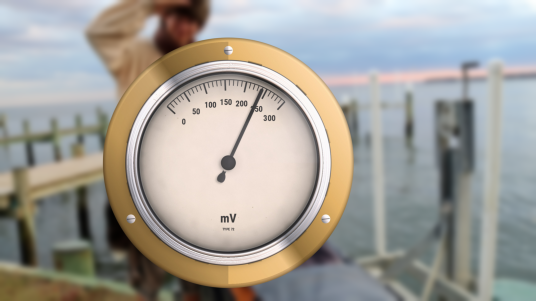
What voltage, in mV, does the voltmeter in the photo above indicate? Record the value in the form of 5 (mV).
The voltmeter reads 240 (mV)
